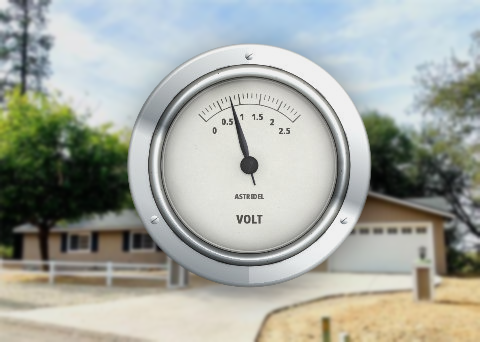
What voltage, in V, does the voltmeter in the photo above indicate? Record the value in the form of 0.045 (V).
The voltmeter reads 0.8 (V)
